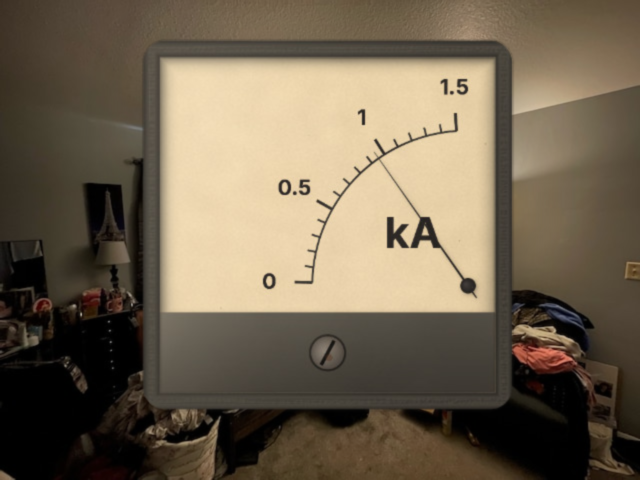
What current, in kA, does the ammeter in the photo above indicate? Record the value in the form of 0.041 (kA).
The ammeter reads 0.95 (kA)
